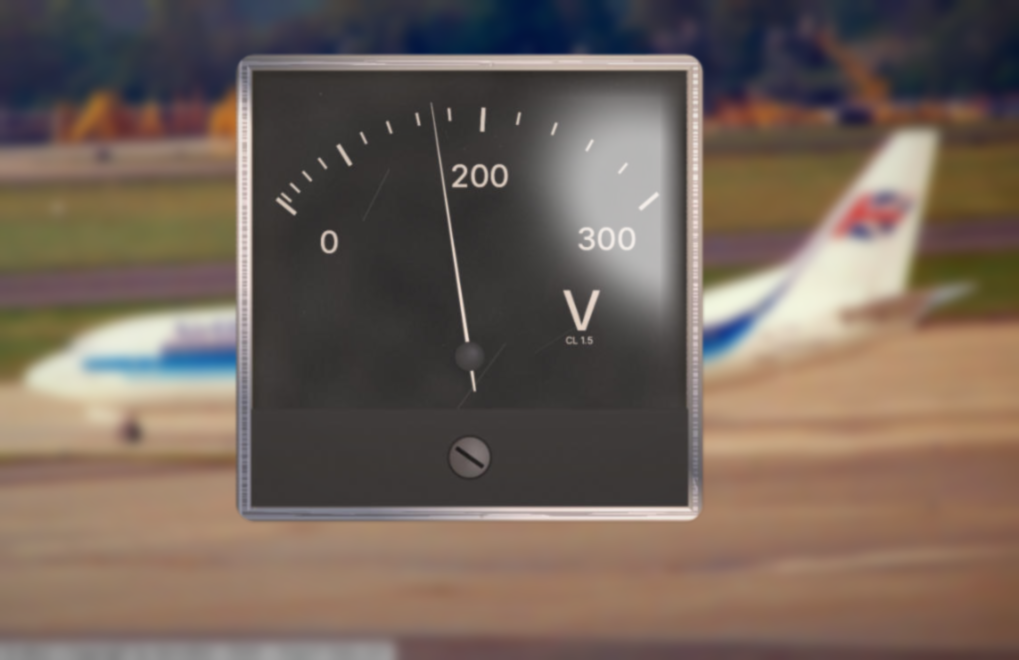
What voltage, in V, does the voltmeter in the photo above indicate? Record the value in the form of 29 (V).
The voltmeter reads 170 (V)
